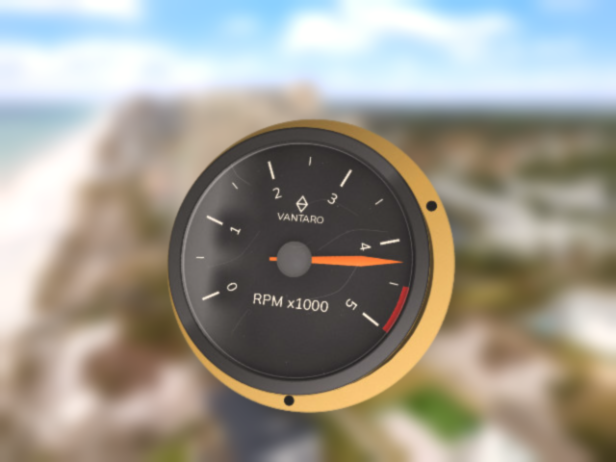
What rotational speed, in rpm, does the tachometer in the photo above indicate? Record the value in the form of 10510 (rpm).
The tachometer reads 4250 (rpm)
